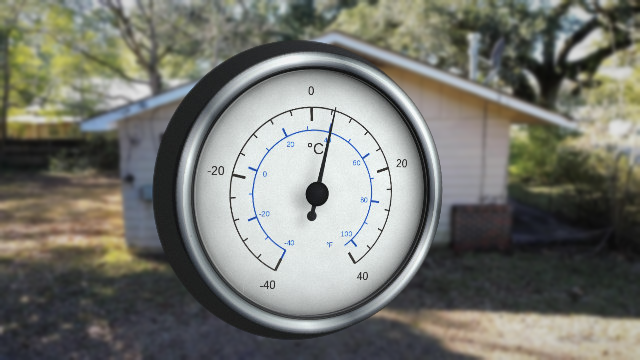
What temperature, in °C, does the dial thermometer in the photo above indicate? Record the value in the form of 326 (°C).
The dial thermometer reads 4 (°C)
